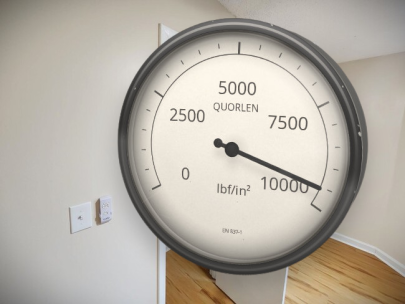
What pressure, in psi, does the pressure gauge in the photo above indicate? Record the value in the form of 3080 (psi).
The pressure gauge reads 9500 (psi)
